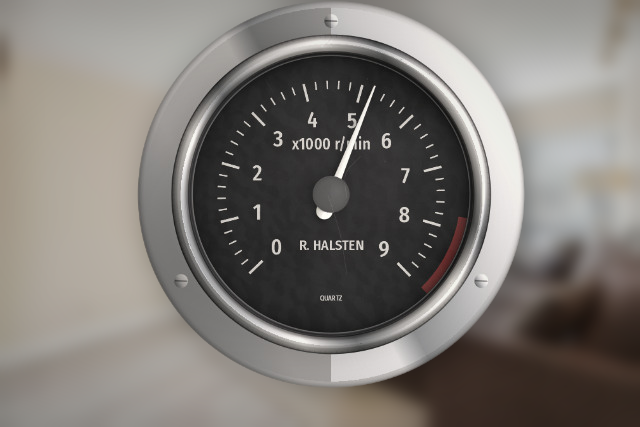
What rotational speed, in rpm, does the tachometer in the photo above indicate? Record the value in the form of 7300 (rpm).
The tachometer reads 5200 (rpm)
